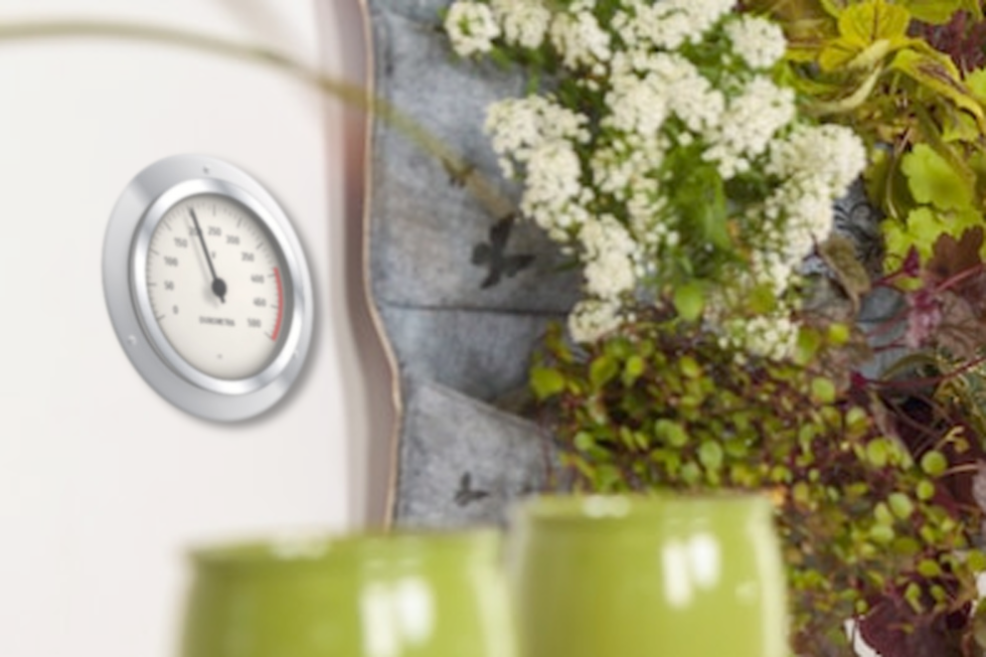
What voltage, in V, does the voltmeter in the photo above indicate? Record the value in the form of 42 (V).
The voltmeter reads 200 (V)
